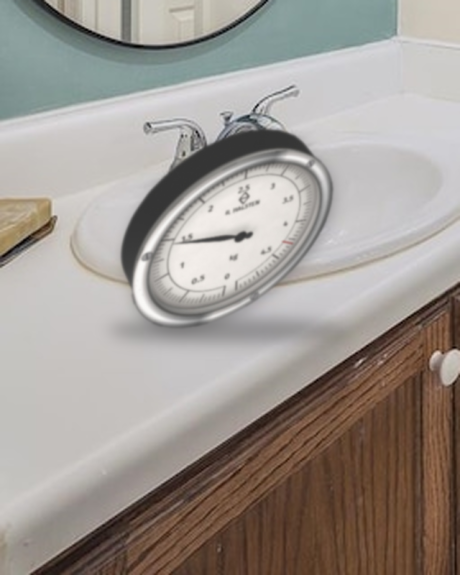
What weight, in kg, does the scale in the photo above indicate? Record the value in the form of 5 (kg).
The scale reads 1.5 (kg)
